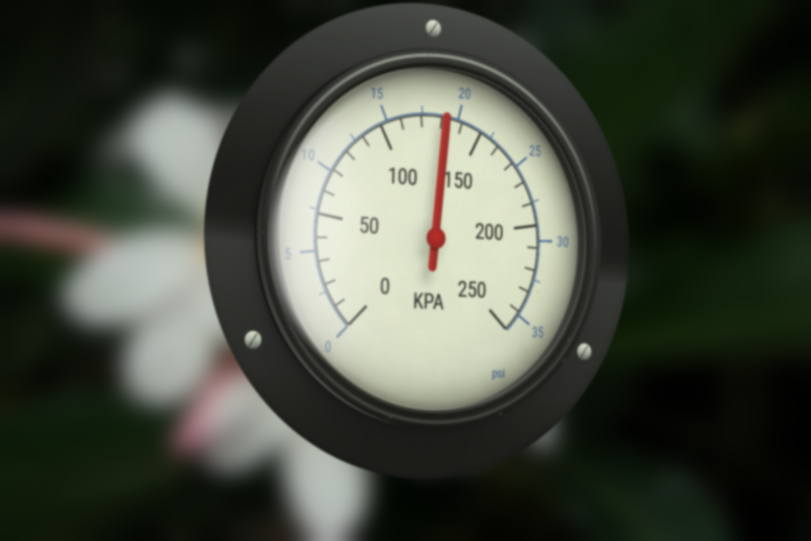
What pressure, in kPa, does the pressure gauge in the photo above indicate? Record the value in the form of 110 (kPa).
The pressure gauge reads 130 (kPa)
